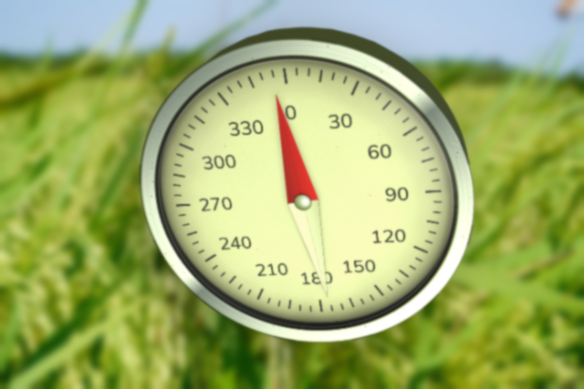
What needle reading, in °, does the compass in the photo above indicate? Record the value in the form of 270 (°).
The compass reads 355 (°)
